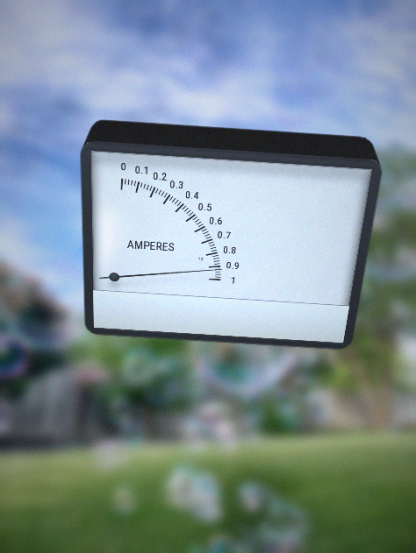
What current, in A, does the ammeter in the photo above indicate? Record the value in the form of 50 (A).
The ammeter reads 0.9 (A)
